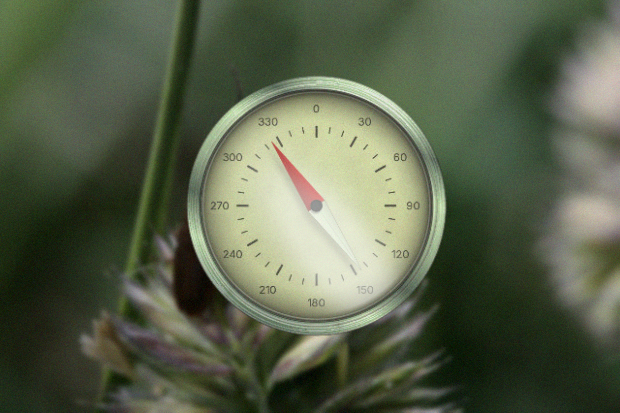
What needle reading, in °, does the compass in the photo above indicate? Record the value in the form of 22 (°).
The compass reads 325 (°)
